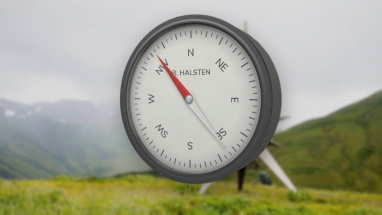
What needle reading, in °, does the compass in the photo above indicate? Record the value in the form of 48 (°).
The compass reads 320 (°)
